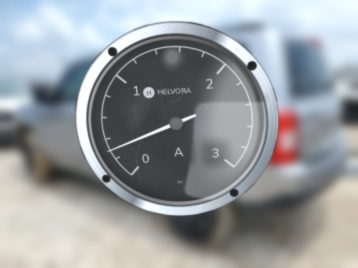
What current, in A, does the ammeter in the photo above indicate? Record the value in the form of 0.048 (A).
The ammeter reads 0.3 (A)
